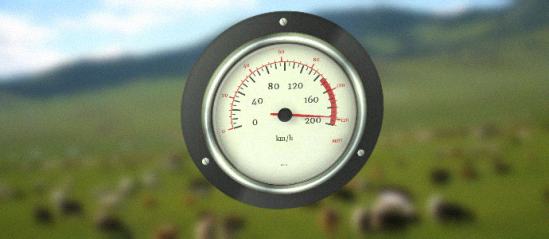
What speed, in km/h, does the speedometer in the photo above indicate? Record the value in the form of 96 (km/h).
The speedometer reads 190 (km/h)
